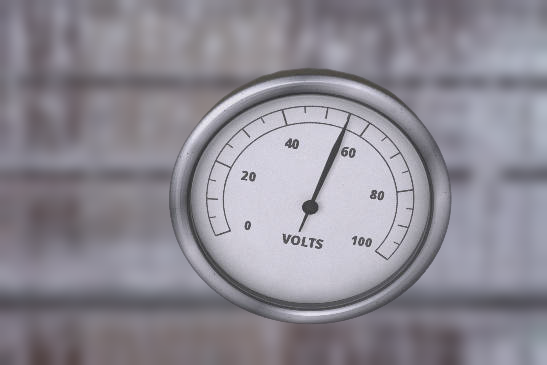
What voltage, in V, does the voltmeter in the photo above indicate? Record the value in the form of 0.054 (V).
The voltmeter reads 55 (V)
